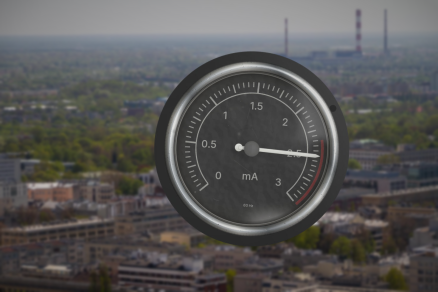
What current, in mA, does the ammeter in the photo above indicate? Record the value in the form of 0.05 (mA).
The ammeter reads 2.5 (mA)
